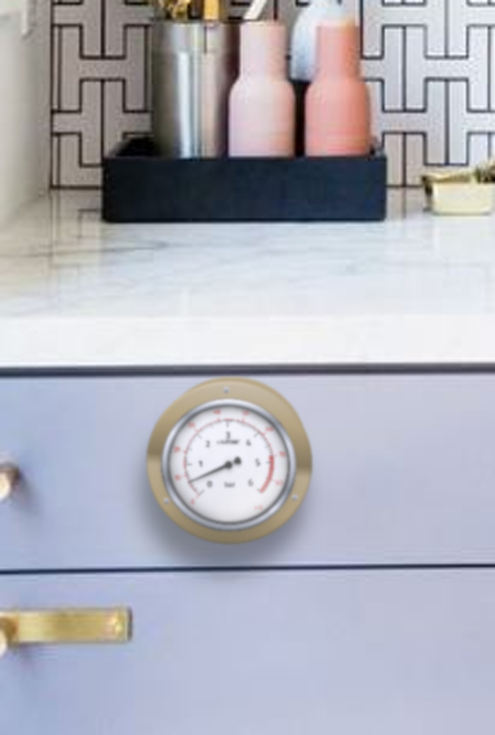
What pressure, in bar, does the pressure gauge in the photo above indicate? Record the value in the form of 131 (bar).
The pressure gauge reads 0.5 (bar)
